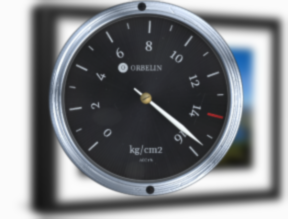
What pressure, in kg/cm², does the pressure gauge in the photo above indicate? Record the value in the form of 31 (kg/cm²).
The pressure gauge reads 15.5 (kg/cm²)
